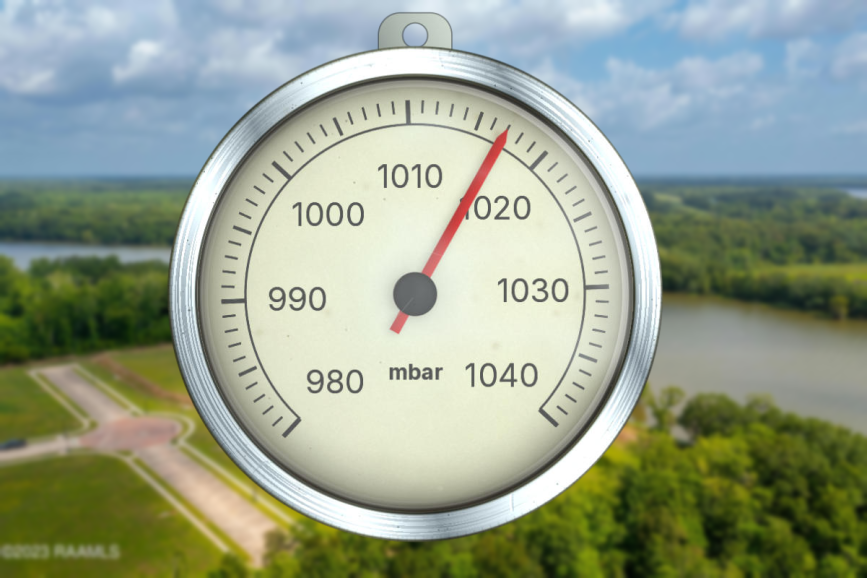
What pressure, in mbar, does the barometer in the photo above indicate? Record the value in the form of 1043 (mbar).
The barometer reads 1017 (mbar)
